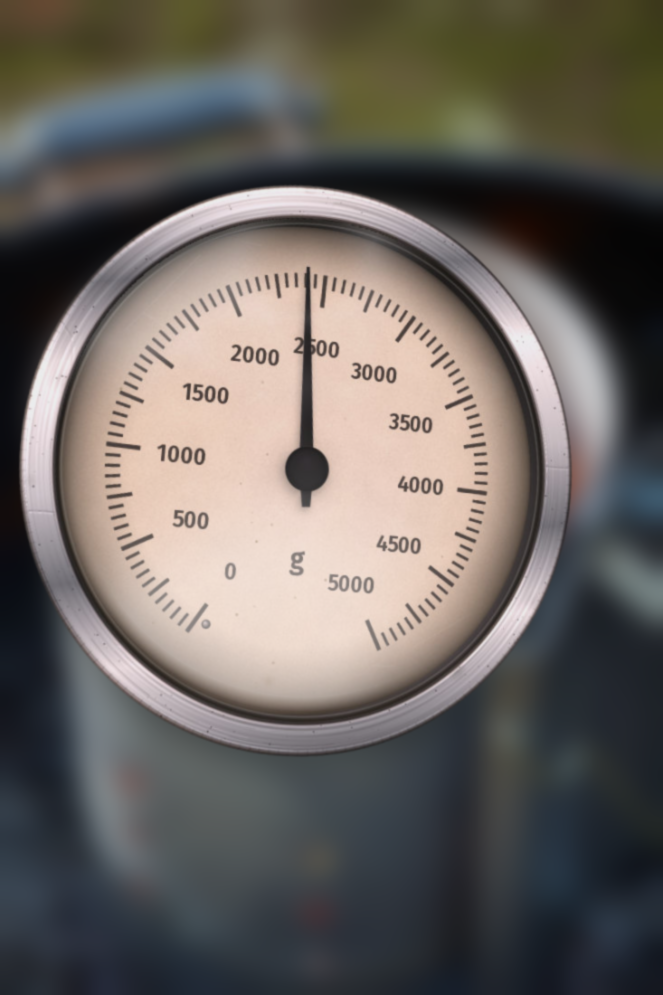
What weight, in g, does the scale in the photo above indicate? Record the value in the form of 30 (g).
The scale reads 2400 (g)
